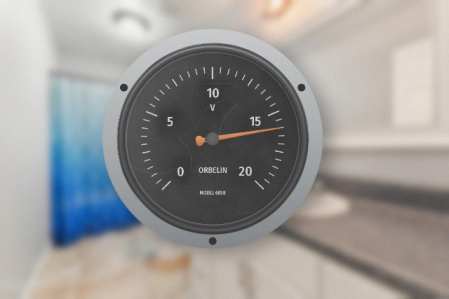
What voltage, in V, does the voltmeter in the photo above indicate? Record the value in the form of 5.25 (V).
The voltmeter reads 16 (V)
